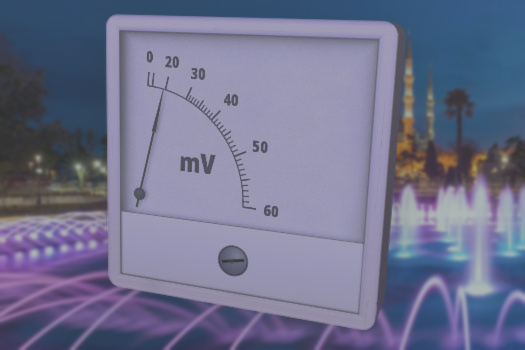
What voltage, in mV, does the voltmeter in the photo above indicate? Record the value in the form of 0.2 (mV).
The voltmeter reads 20 (mV)
